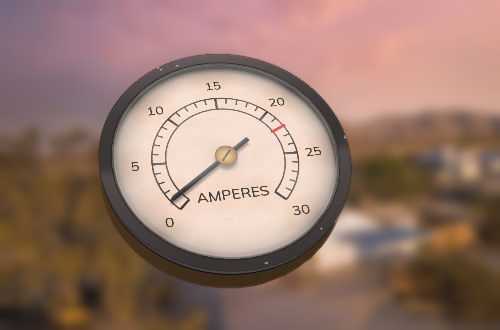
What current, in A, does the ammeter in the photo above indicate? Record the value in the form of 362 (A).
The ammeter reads 1 (A)
